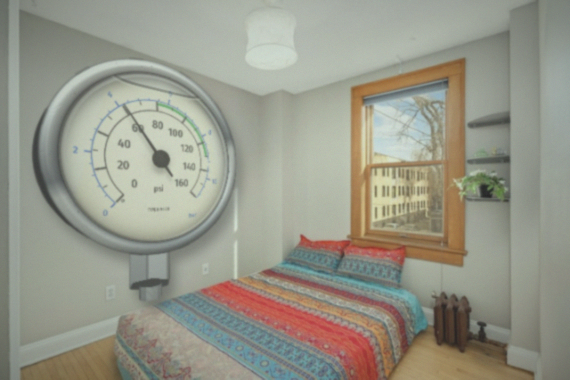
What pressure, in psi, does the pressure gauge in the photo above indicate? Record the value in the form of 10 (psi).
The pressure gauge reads 60 (psi)
